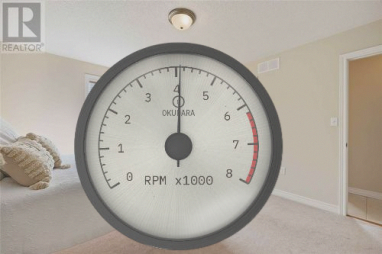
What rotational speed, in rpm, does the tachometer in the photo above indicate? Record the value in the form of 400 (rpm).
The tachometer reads 4100 (rpm)
